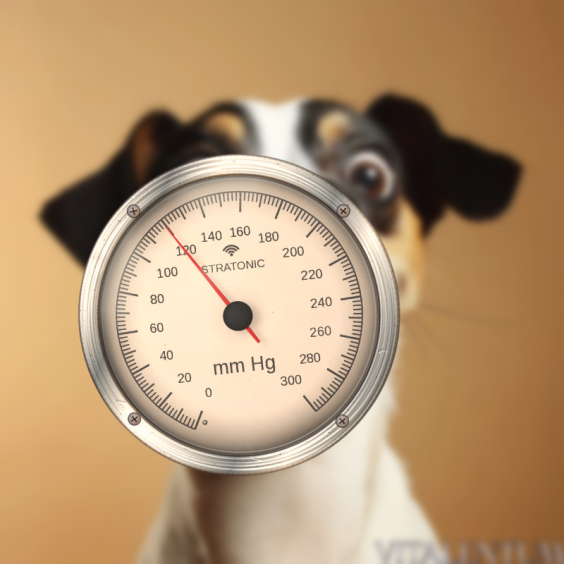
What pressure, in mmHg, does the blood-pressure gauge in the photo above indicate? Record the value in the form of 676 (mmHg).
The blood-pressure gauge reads 120 (mmHg)
